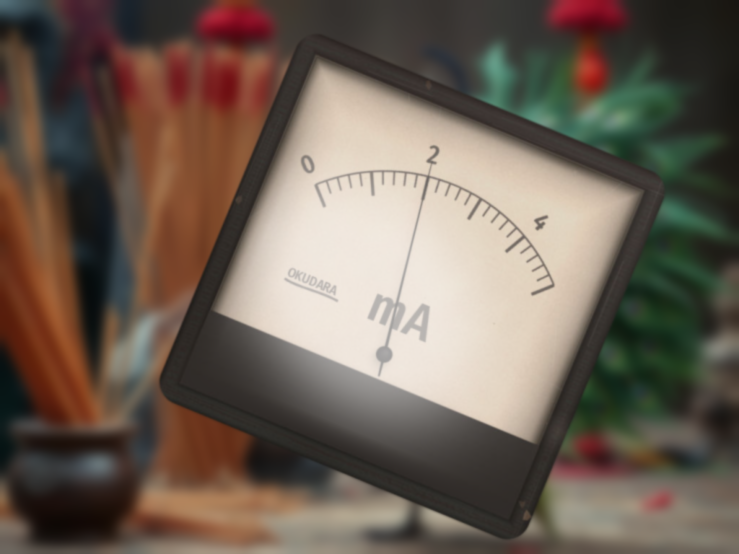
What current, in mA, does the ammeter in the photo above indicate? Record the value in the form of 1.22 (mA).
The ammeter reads 2 (mA)
